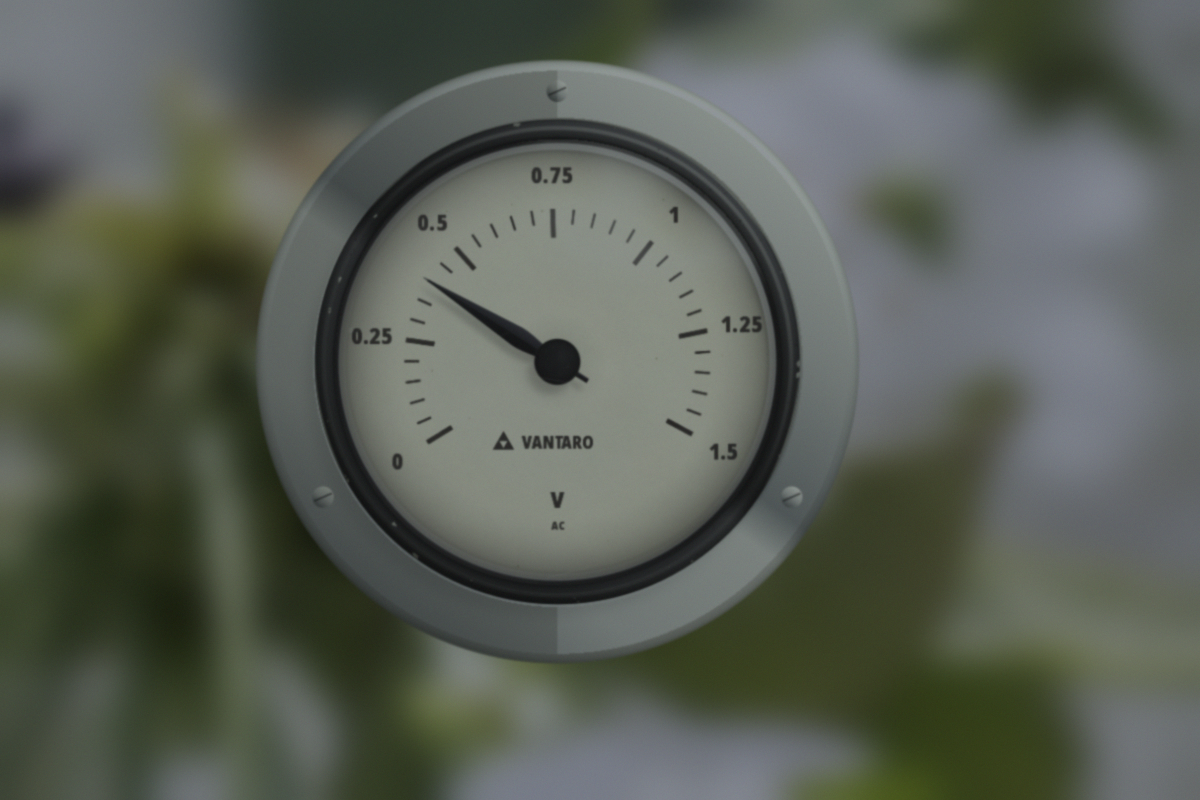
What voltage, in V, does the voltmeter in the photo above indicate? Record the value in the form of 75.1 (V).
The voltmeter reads 0.4 (V)
